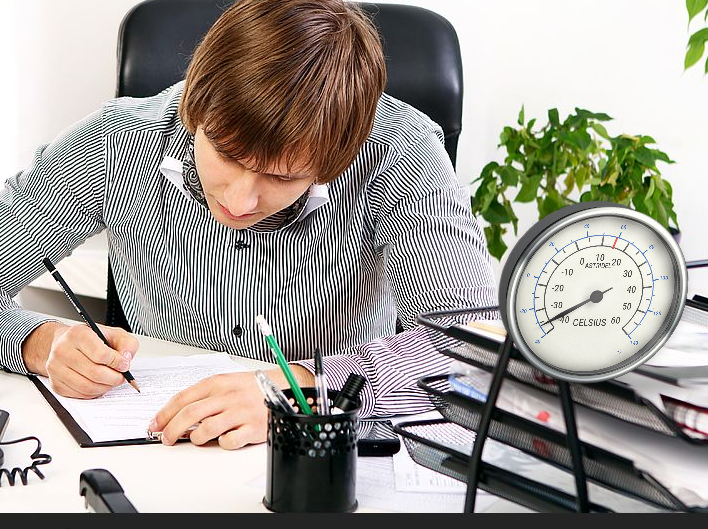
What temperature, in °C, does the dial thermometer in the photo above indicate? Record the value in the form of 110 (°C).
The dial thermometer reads -35 (°C)
